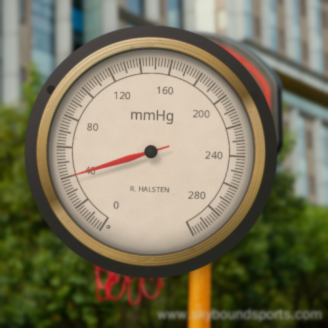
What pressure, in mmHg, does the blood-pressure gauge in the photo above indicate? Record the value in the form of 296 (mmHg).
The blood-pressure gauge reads 40 (mmHg)
